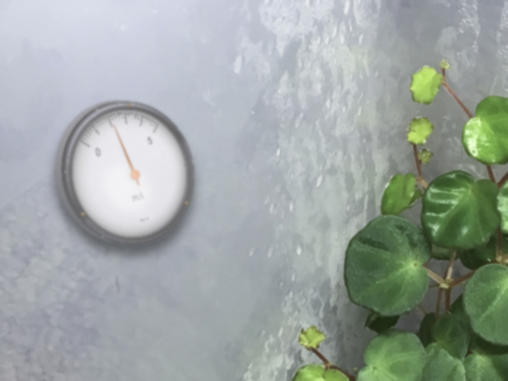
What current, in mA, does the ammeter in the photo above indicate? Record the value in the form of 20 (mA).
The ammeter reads 2 (mA)
